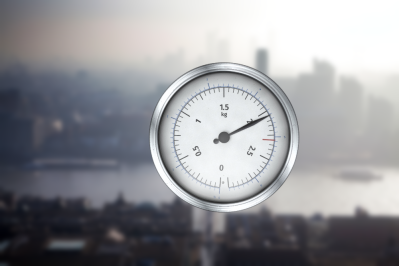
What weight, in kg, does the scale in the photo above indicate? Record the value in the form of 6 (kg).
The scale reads 2.05 (kg)
